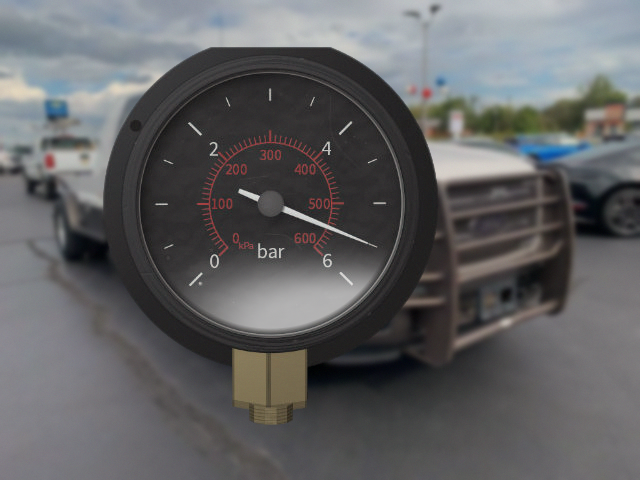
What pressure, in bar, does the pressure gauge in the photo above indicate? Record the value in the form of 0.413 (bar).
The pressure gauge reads 5.5 (bar)
